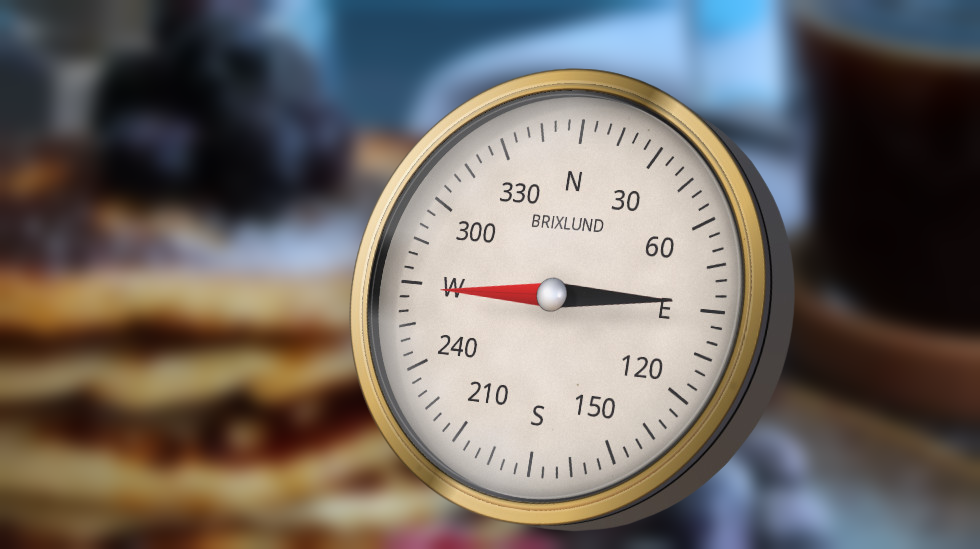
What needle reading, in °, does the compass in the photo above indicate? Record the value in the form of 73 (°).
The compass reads 267.5 (°)
